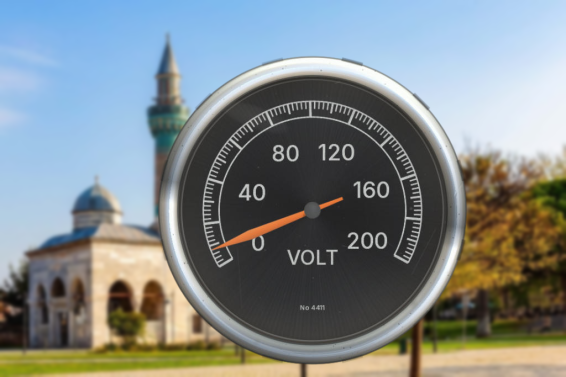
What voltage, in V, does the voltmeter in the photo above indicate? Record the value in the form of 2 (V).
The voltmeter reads 8 (V)
